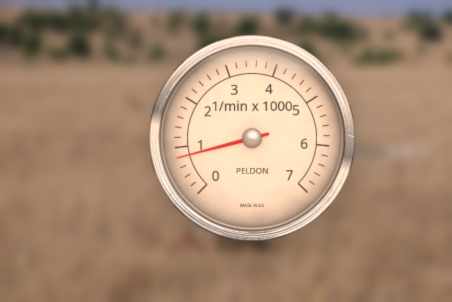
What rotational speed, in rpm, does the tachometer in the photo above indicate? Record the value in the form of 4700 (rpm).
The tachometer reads 800 (rpm)
